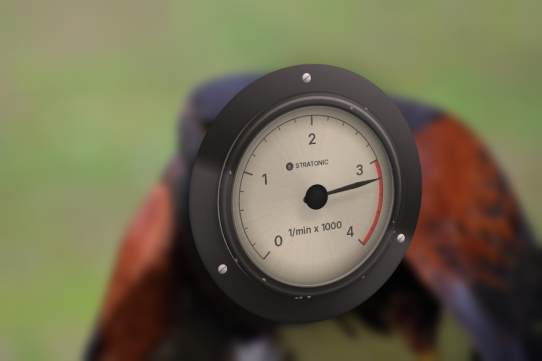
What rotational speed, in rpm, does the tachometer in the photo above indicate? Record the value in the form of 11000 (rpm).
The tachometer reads 3200 (rpm)
